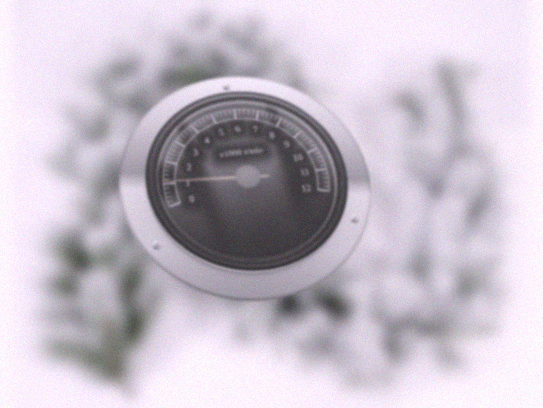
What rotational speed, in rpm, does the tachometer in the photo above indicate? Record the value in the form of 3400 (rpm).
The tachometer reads 1000 (rpm)
